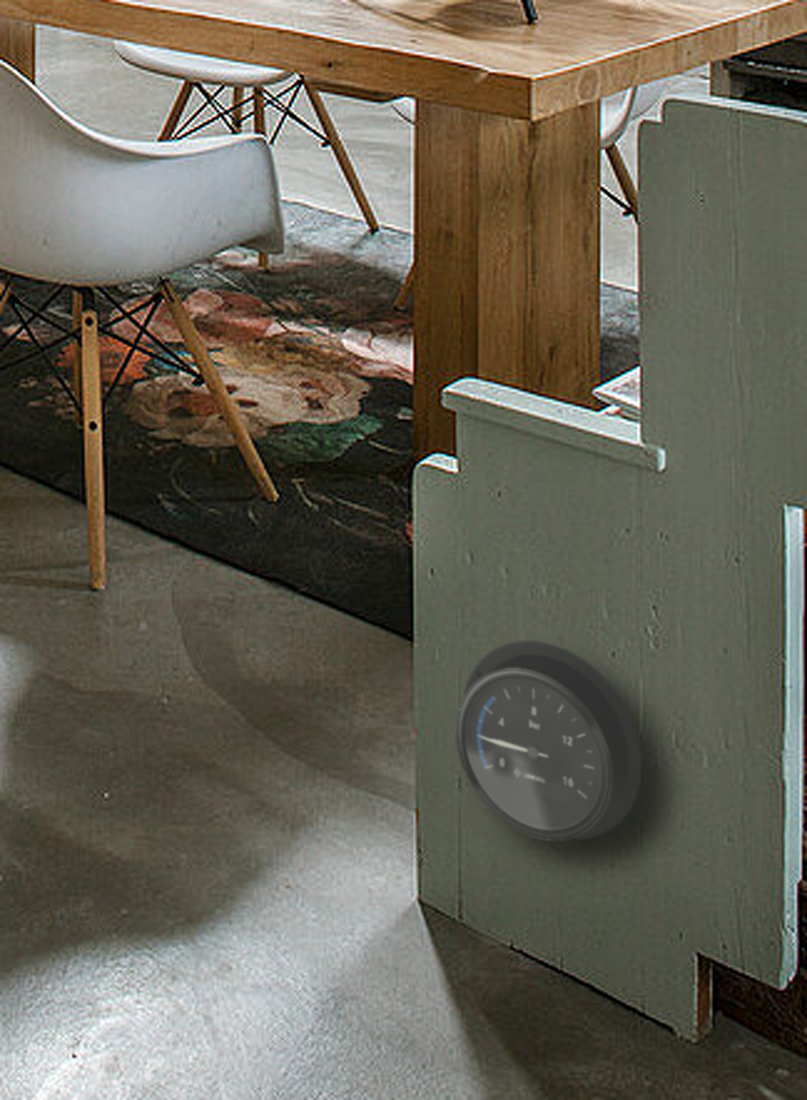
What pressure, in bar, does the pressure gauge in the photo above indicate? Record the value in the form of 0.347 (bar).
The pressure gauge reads 2 (bar)
